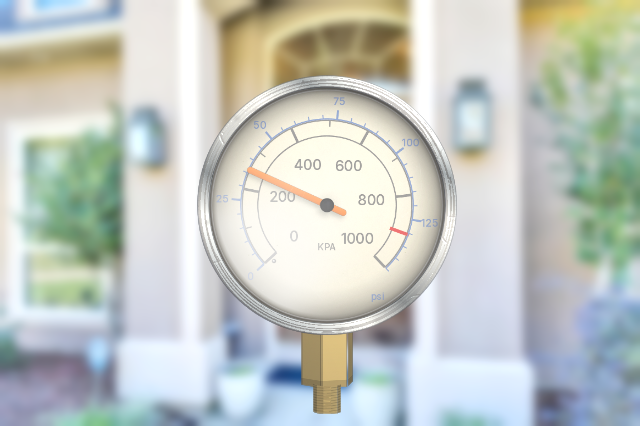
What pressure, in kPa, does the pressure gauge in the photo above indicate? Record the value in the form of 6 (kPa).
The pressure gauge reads 250 (kPa)
